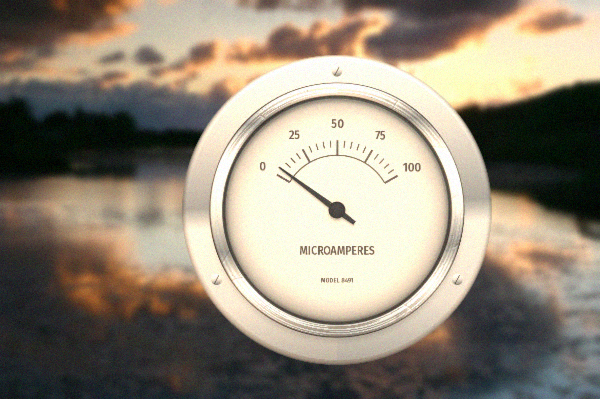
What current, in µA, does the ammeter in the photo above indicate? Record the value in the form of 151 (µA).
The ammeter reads 5 (µA)
